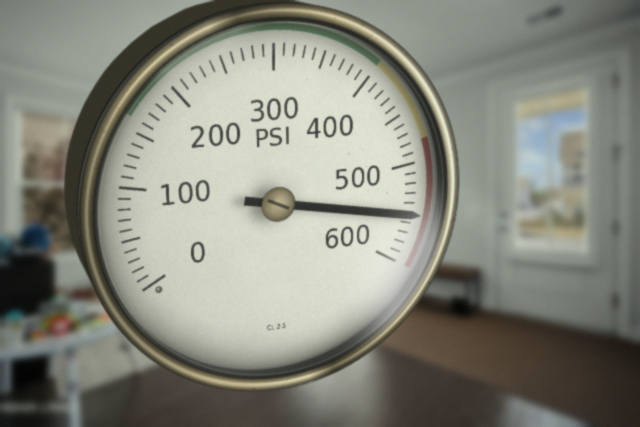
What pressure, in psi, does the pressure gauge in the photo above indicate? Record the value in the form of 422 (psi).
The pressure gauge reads 550 (psi)
